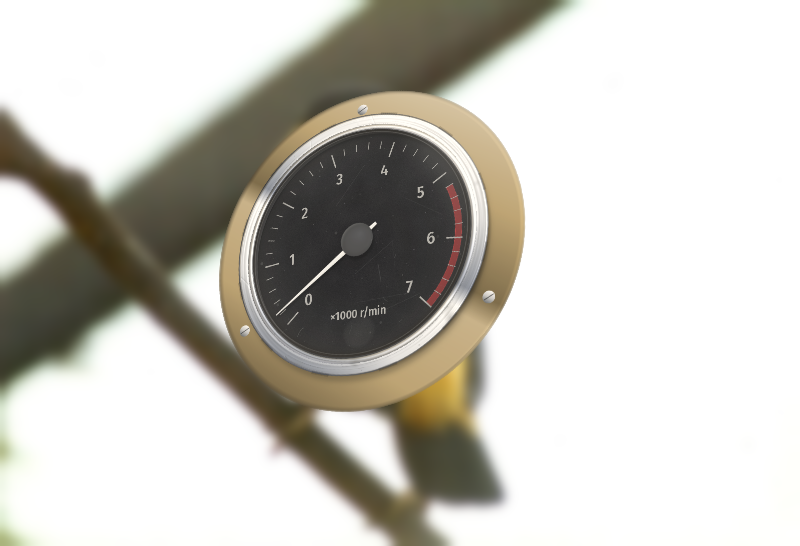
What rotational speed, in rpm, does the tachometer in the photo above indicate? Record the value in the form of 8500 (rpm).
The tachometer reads 200 (rpm)
